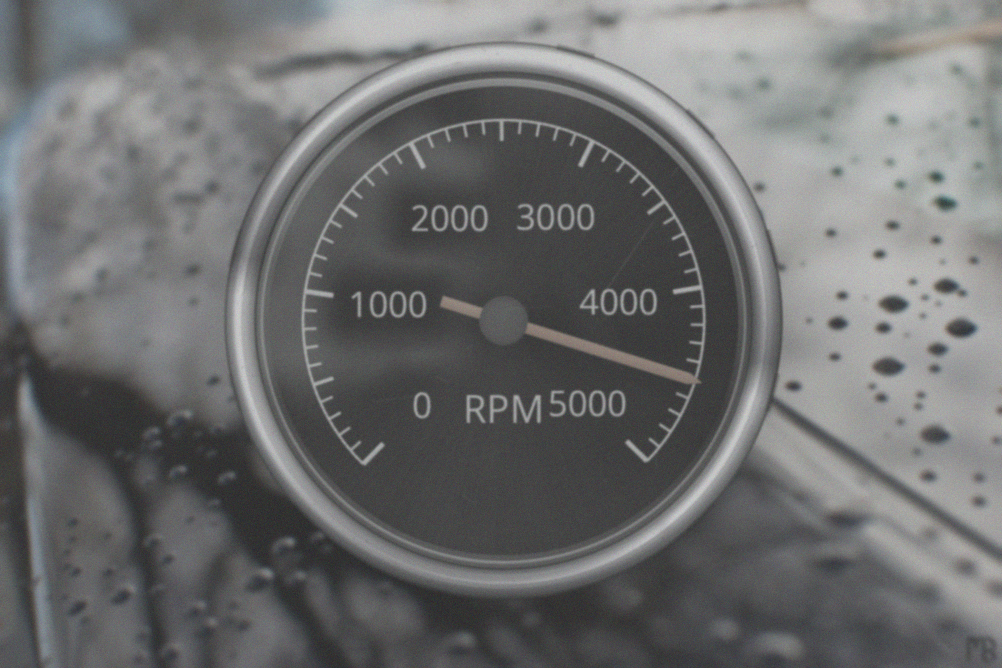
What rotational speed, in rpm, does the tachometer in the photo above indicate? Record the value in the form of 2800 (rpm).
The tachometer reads 4500 (rpm)
